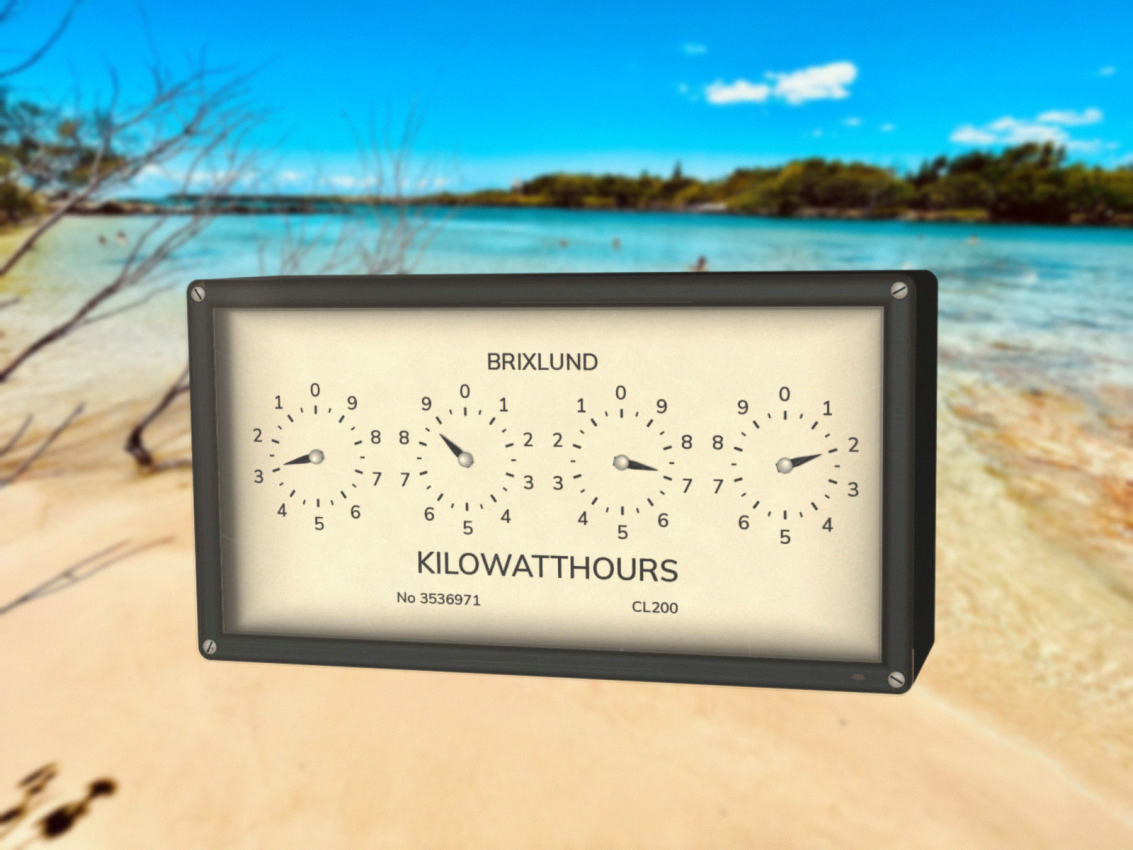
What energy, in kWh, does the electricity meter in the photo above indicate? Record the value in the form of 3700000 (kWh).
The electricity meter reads 2872 (kWh)
